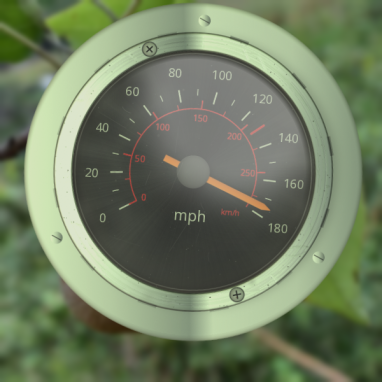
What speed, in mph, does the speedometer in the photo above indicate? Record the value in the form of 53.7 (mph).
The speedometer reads 175 (mph)
